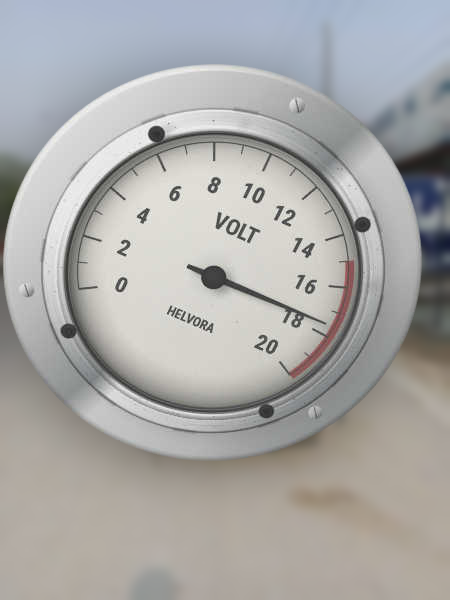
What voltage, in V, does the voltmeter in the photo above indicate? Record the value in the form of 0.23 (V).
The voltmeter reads 17.5 (V)
